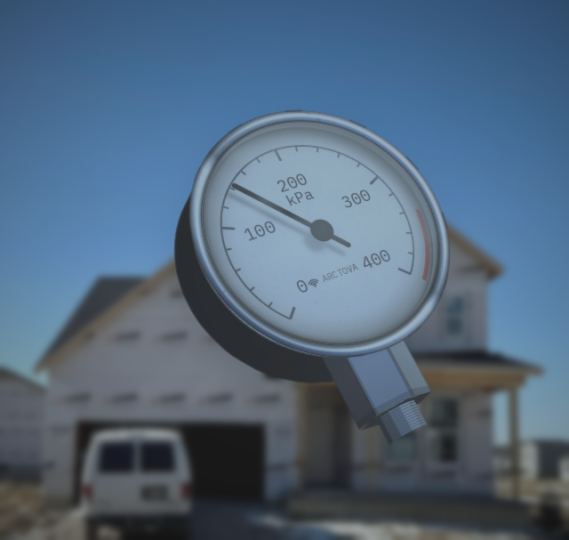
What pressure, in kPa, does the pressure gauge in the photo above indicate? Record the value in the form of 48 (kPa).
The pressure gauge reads 140 (kPa)
